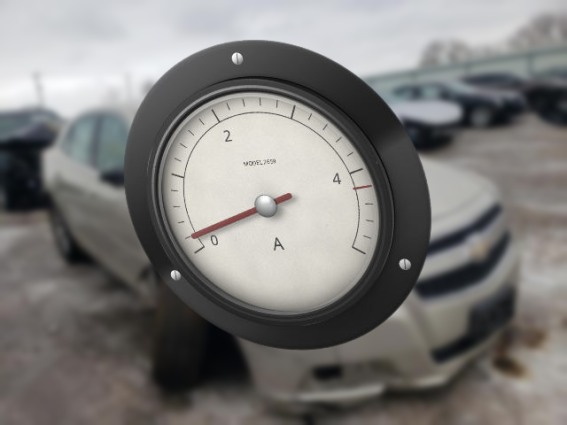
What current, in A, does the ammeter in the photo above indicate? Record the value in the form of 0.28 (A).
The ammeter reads 0.2 (A)
